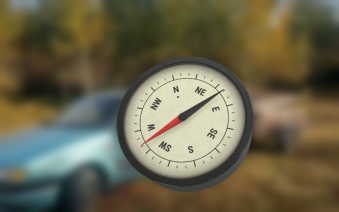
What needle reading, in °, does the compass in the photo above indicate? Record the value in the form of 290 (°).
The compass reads 250 (°)
